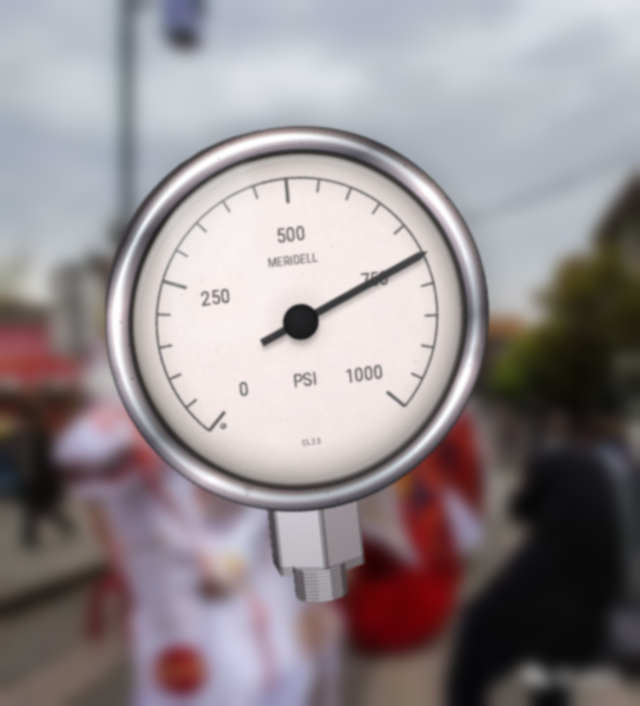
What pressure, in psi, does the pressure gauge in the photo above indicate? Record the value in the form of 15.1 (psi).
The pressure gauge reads 750 (psi)
